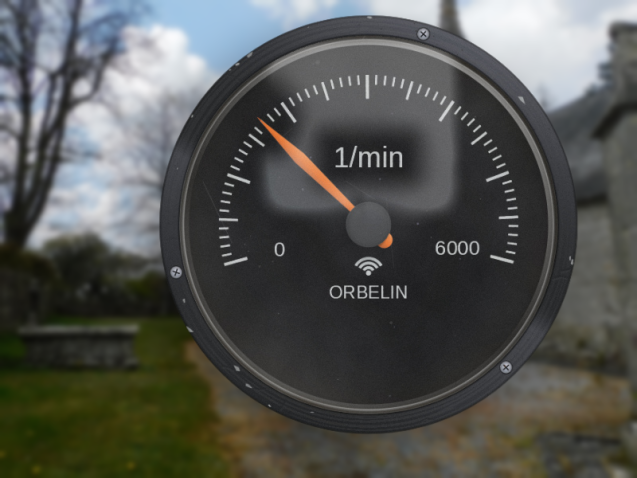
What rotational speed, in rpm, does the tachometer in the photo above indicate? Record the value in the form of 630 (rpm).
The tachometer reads 1700 (rpm)
